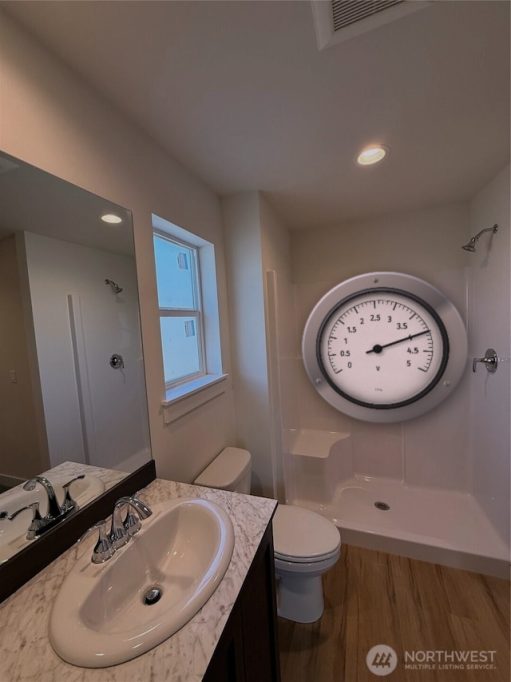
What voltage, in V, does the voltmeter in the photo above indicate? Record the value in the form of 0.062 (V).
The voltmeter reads 4 (V)
